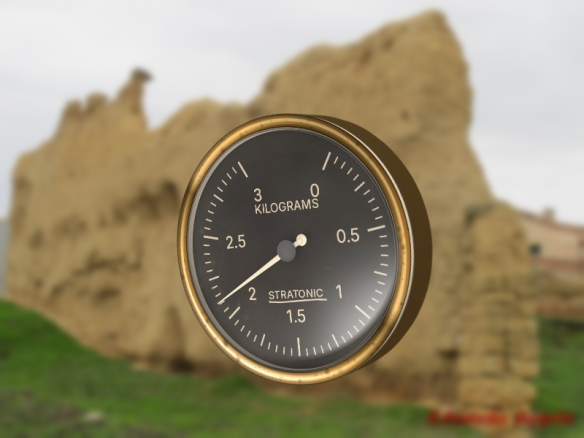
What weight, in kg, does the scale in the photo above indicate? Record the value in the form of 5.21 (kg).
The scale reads 2.1 (kg)
